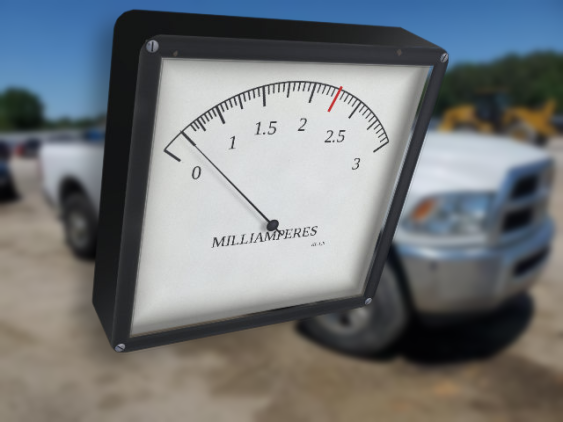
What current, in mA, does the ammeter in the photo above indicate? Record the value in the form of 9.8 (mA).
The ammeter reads 0.5 (mA)
